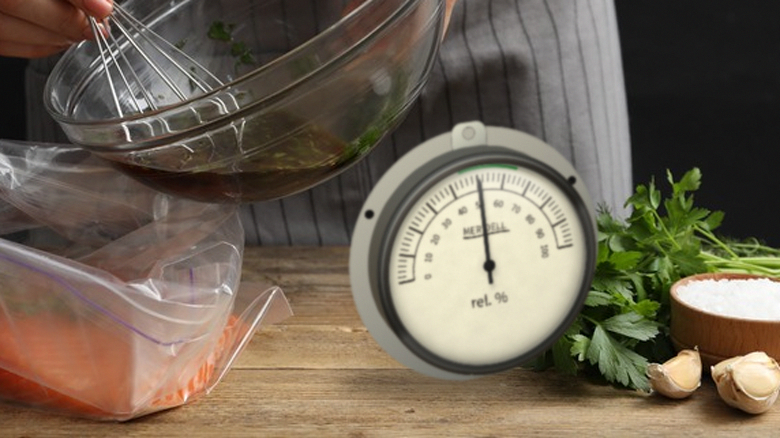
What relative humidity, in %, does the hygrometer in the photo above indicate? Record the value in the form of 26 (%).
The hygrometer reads 50 (%)
